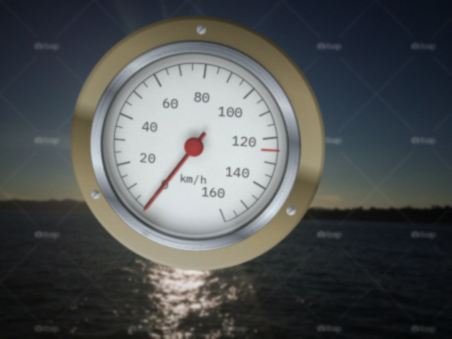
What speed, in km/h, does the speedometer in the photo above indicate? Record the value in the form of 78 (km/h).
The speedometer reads 0 (km/h)
